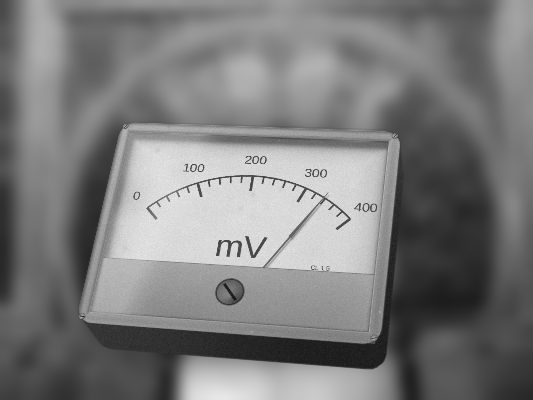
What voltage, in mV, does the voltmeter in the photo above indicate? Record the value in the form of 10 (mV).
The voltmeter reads 340 (mV)
